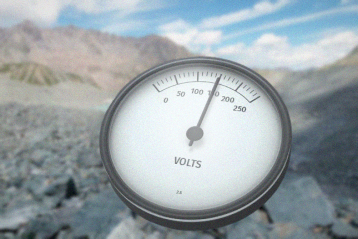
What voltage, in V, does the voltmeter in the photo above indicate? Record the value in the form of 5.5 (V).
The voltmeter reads 150 (V)
